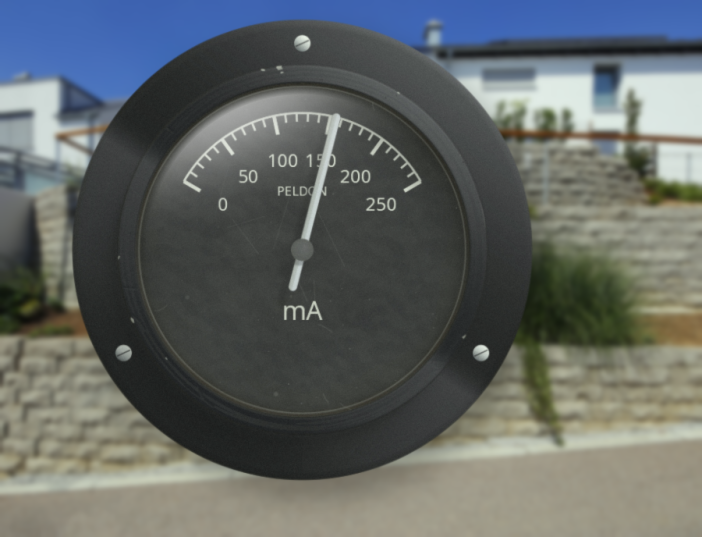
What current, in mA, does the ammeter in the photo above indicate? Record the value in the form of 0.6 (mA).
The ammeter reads 155 (mA)
